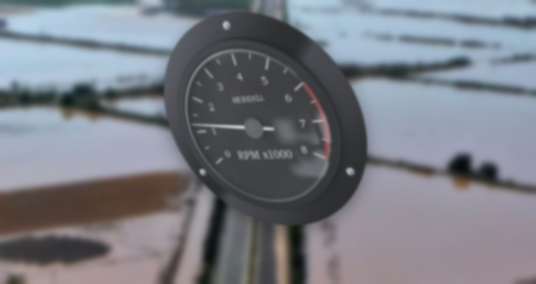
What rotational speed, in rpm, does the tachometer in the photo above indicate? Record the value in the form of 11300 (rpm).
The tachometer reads 1250 (rpm)
